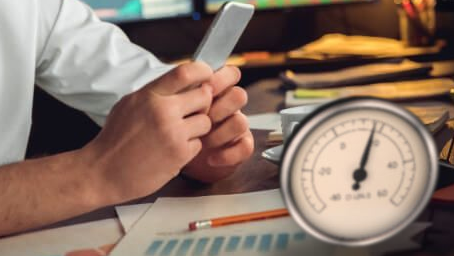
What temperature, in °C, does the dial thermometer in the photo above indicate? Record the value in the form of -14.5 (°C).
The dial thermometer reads 16 (°C)
